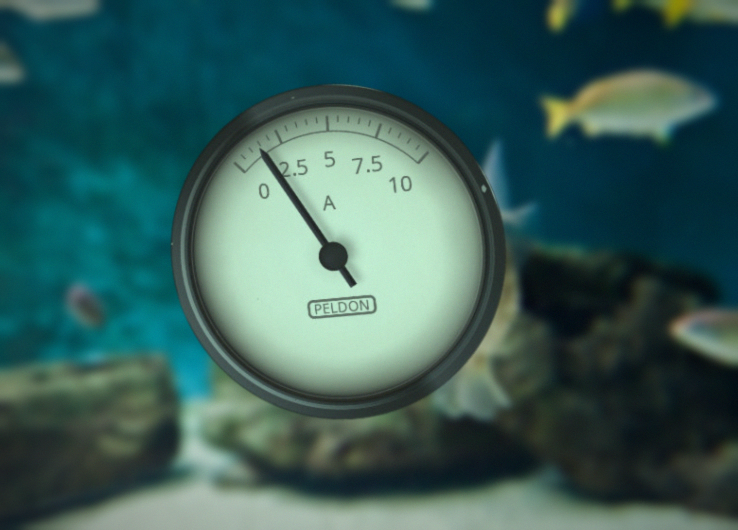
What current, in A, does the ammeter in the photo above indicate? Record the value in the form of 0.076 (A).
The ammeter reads 1.5 (A)
